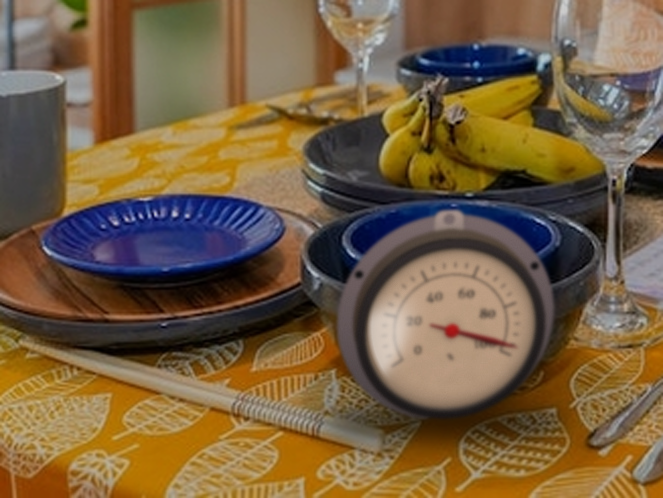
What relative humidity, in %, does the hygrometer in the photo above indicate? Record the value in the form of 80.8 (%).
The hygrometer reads 96 (%)
